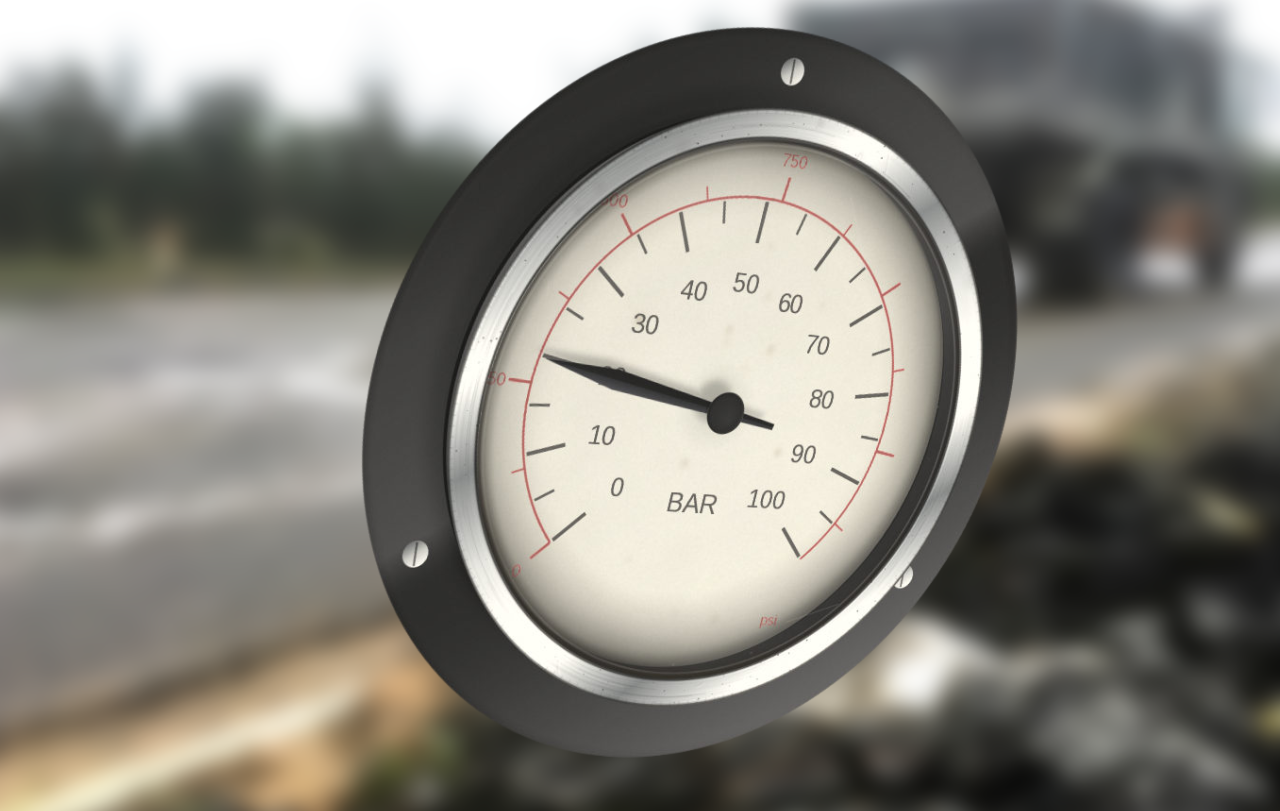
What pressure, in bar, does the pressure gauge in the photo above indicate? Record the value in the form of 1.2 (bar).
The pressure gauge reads 20 (bar)
